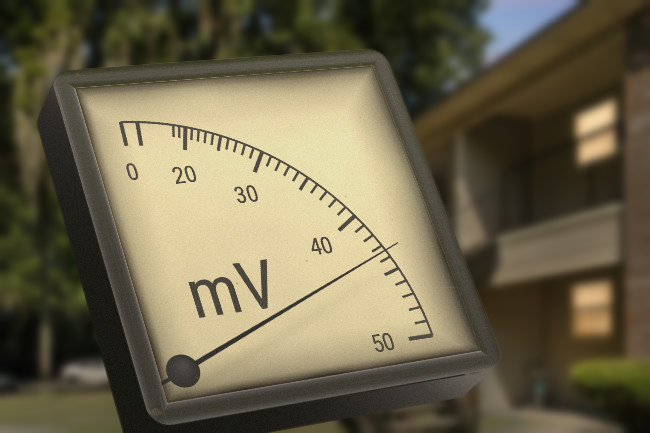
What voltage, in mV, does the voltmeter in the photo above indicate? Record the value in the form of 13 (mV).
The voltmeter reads 43.5 (mV)
